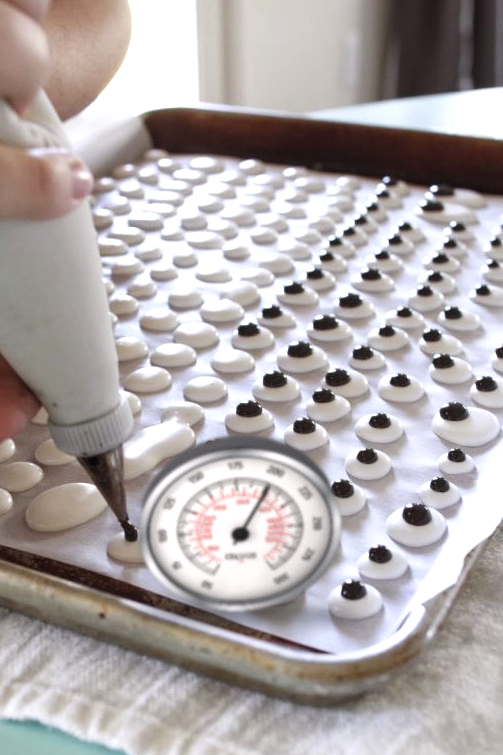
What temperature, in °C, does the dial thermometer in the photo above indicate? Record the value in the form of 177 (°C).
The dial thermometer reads 200 (°C)
